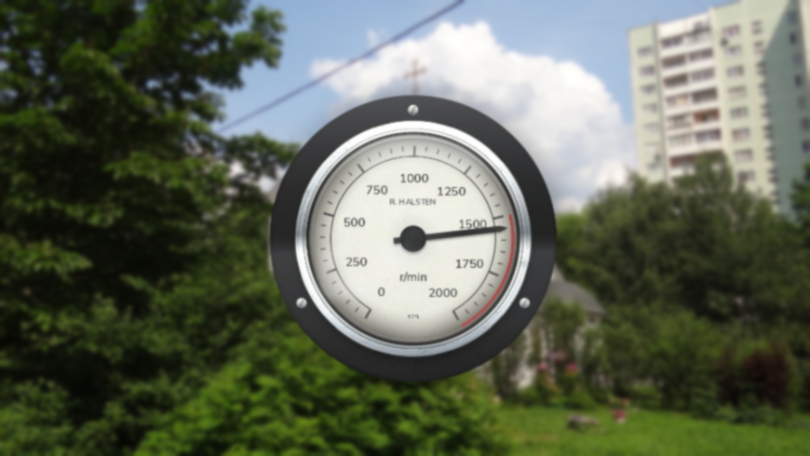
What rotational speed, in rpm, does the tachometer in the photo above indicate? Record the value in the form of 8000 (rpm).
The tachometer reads 1550 (rpm)
